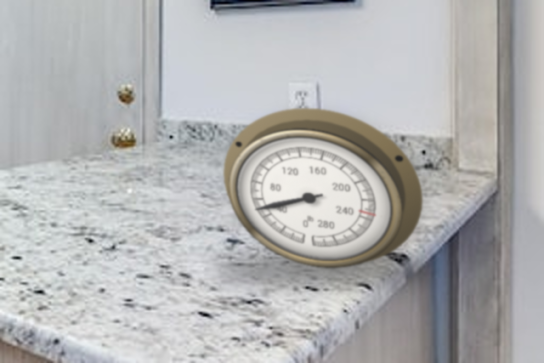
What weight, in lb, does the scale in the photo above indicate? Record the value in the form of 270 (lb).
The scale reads 50 (lb)
